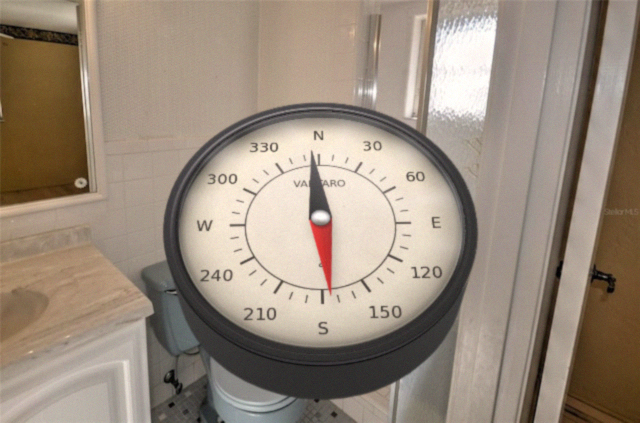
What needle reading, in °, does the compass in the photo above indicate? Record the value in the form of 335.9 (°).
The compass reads 175 (°)
